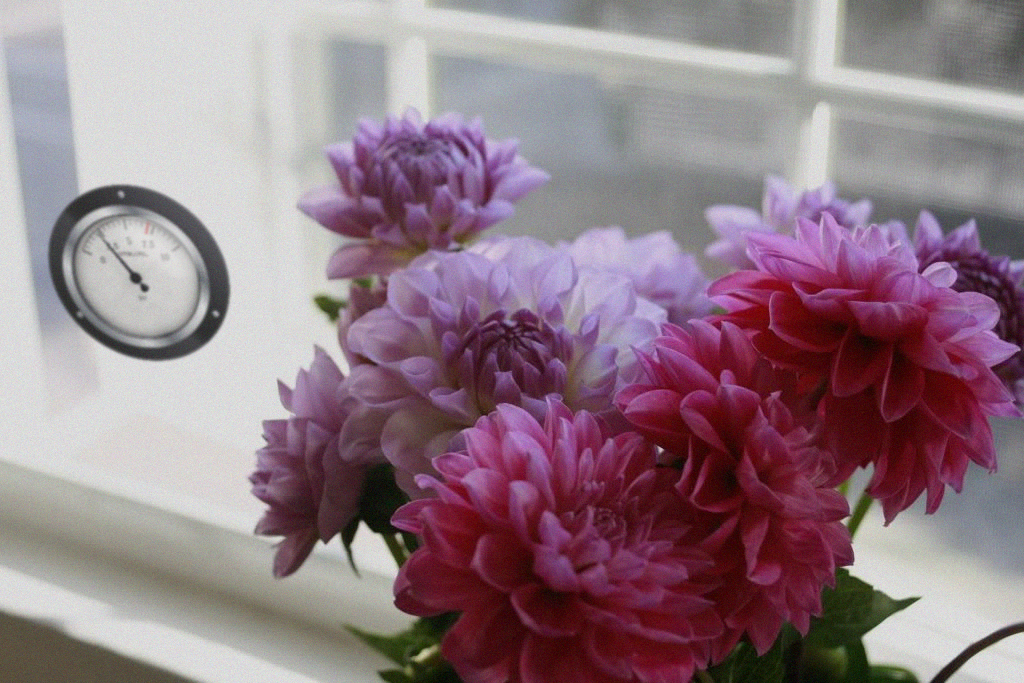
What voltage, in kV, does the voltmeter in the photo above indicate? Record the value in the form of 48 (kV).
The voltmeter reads 2.5 (kV)
